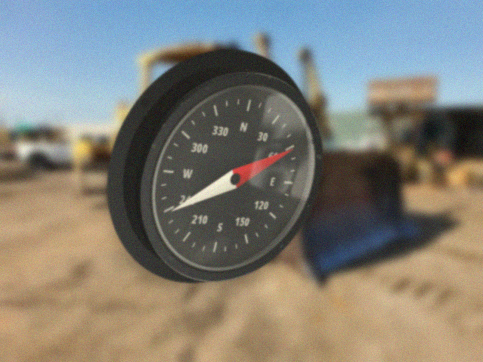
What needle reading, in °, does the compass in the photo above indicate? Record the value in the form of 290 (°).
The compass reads 60 (°)
